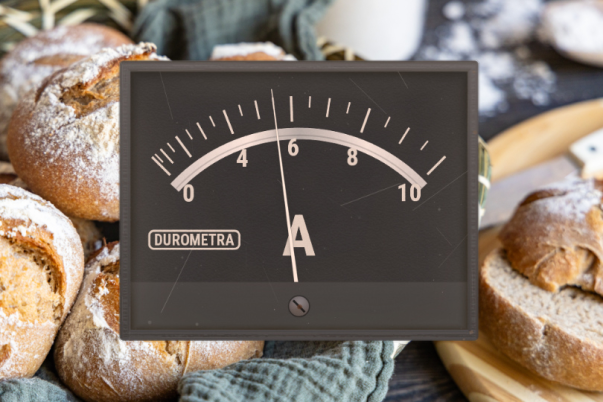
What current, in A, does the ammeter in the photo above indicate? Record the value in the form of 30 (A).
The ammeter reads 5.5 (A)
